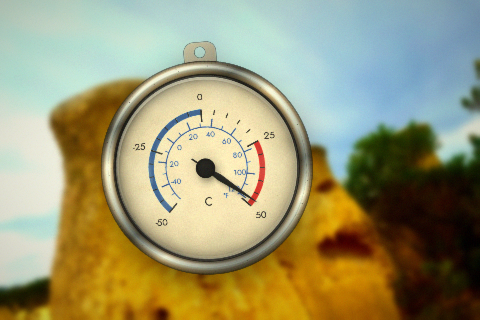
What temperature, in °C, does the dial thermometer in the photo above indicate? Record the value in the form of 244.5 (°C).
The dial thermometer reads 47.5 (°C)
